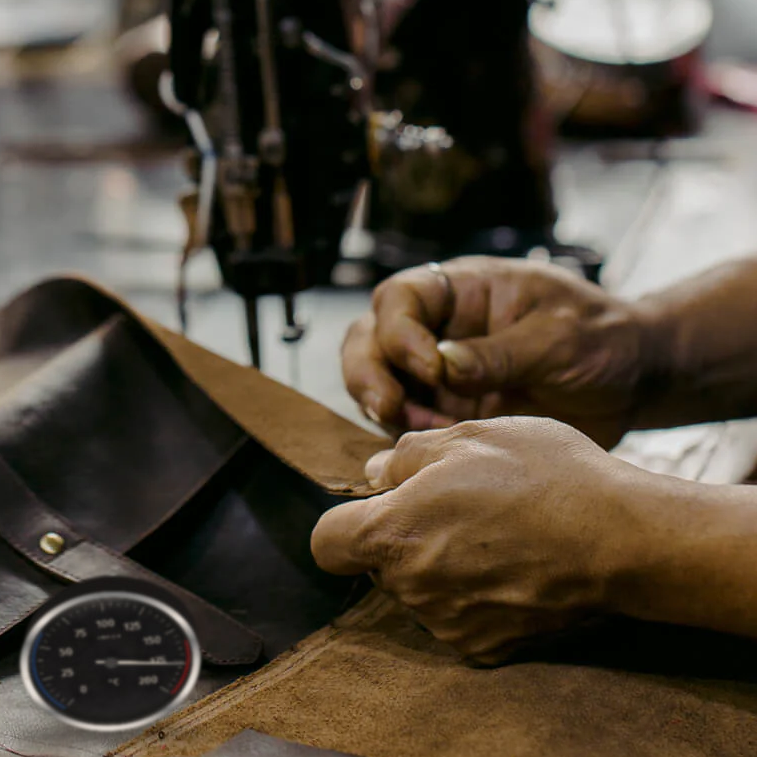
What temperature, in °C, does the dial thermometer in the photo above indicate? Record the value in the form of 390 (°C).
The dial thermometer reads 175 (°C)
